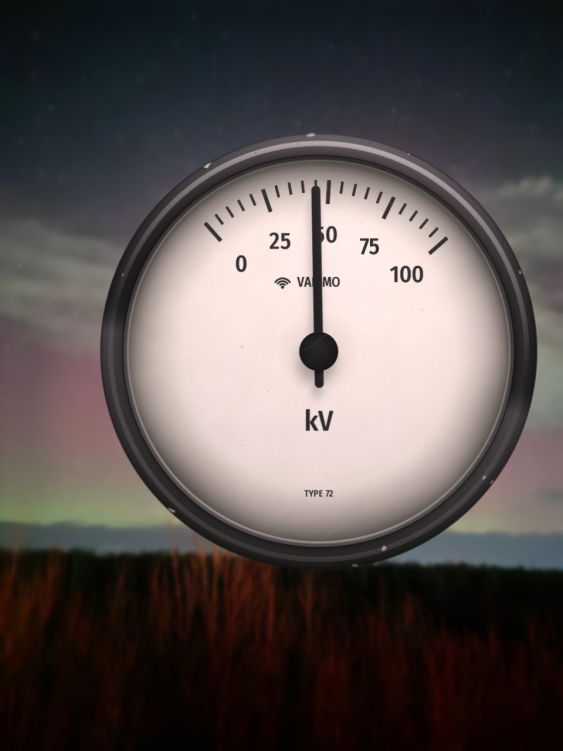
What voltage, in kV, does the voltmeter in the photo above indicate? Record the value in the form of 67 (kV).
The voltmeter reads 45 (kV)
